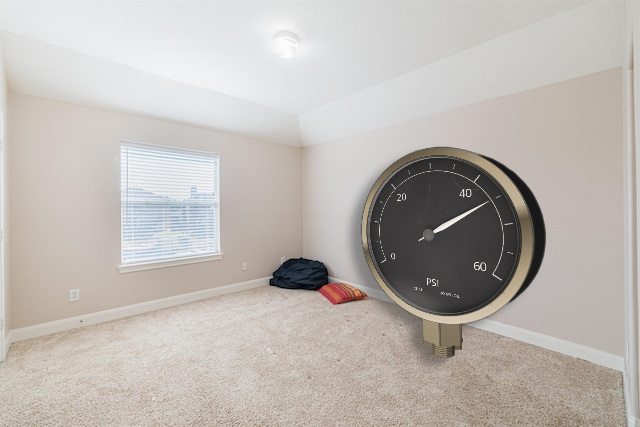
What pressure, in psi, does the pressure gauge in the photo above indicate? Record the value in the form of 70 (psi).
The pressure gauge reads 45 (psi)
